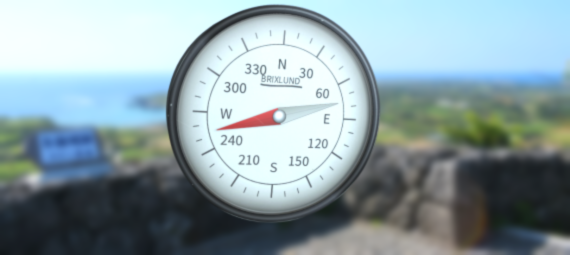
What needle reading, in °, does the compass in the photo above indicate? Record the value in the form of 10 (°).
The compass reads 255 (°)
